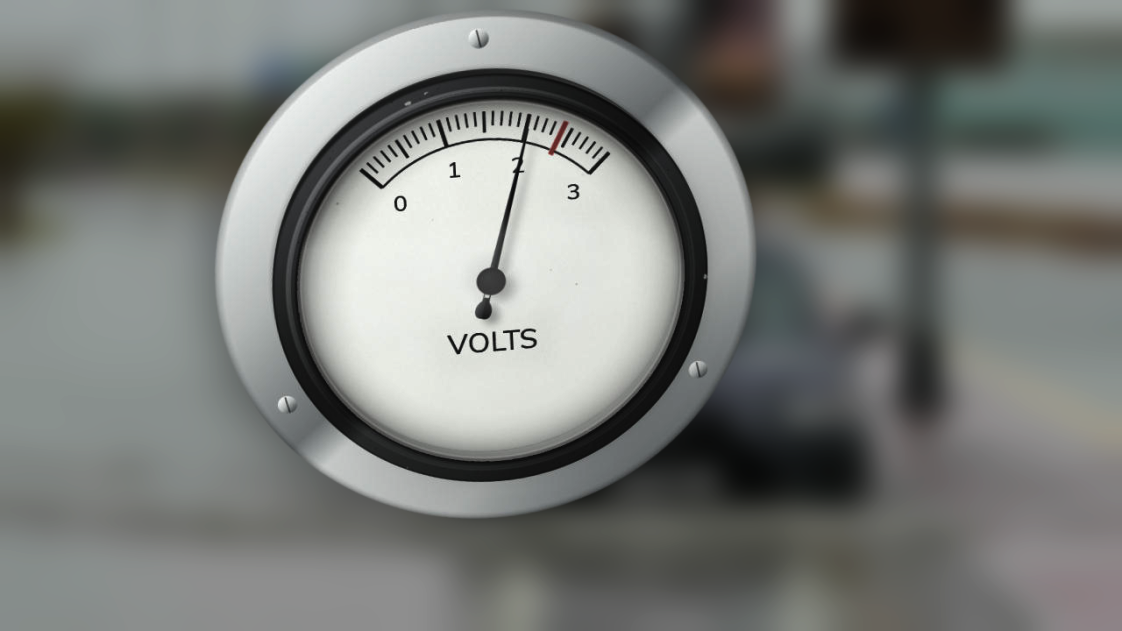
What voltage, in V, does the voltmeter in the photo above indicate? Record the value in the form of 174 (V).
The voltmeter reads 2 (V)
